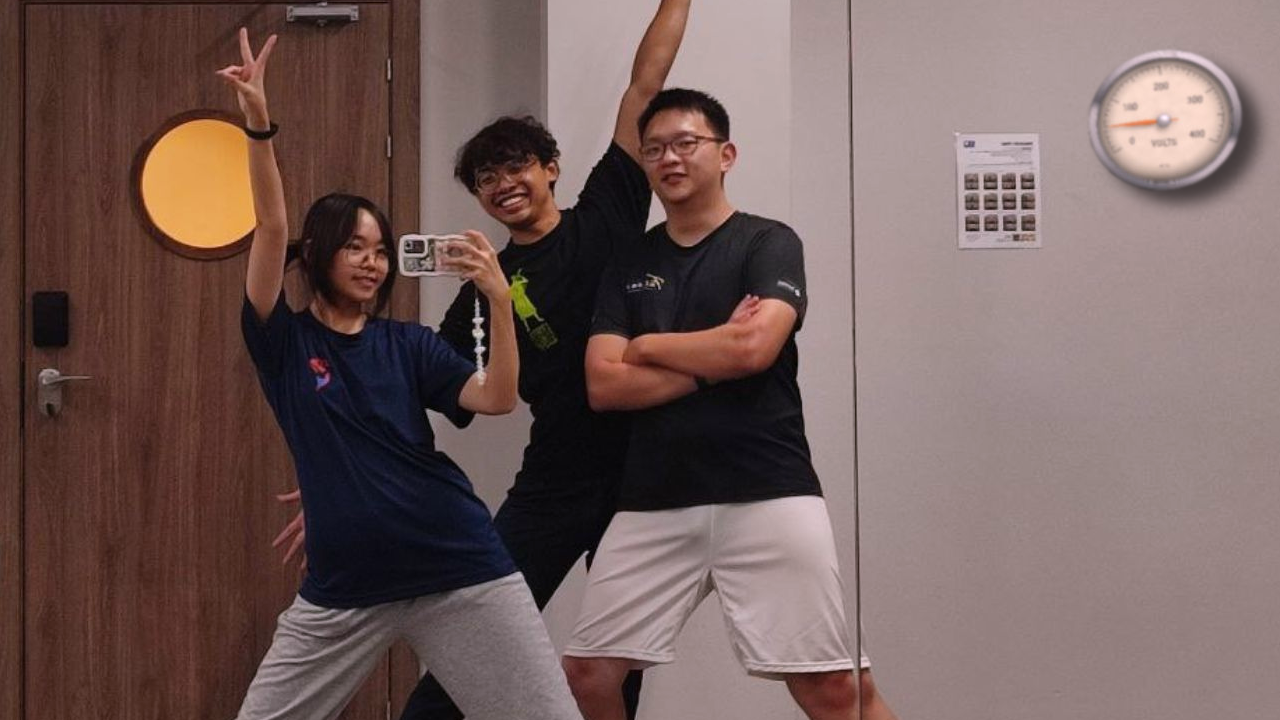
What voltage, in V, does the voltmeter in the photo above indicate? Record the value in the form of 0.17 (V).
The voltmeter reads 50 (V)
